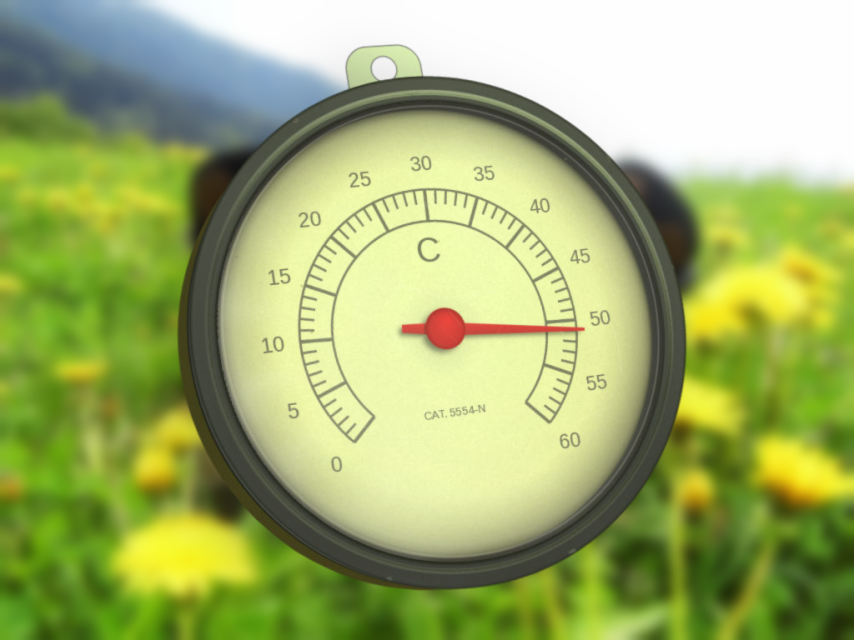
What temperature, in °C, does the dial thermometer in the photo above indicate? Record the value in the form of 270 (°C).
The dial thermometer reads 51 (°C)
